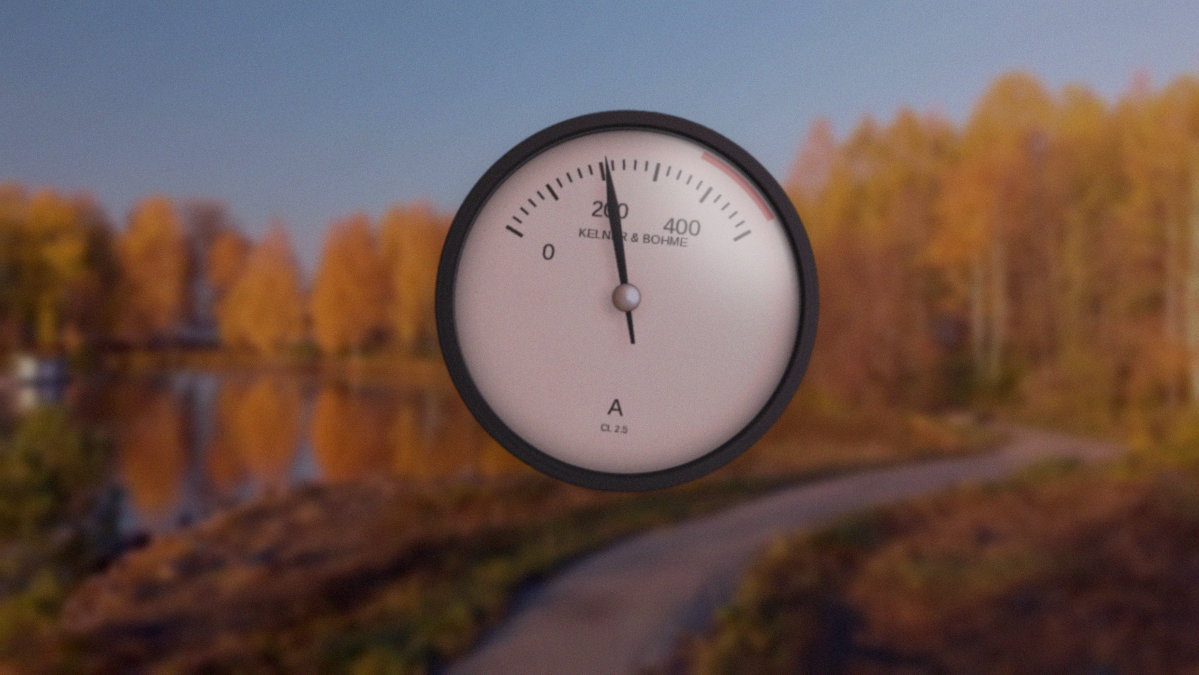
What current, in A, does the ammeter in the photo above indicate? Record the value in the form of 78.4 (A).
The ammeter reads 210 (A)
